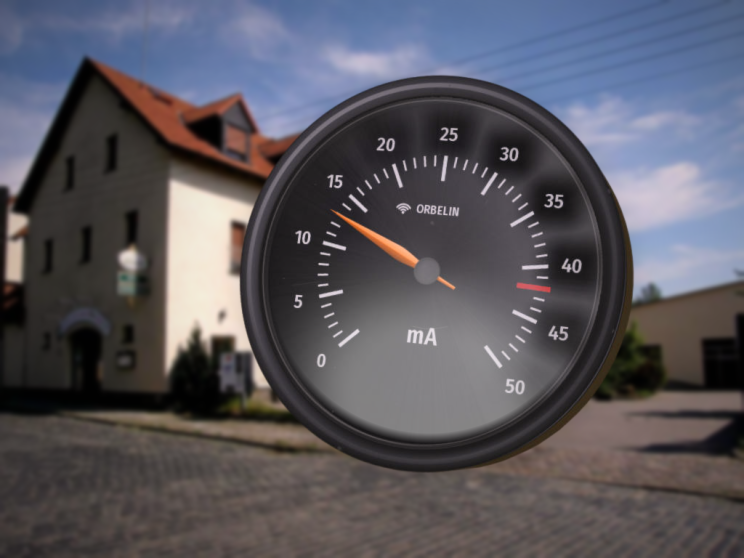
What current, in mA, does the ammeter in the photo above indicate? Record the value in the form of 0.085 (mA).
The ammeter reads 13 (mA)
